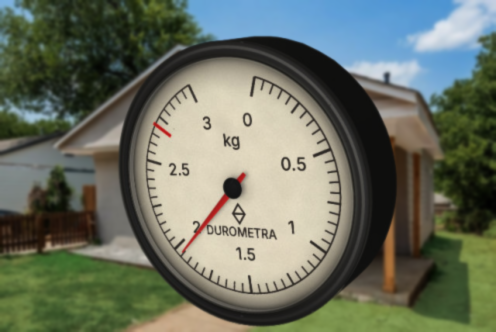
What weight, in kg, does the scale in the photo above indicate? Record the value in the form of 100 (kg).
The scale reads 1.95 (kg)
